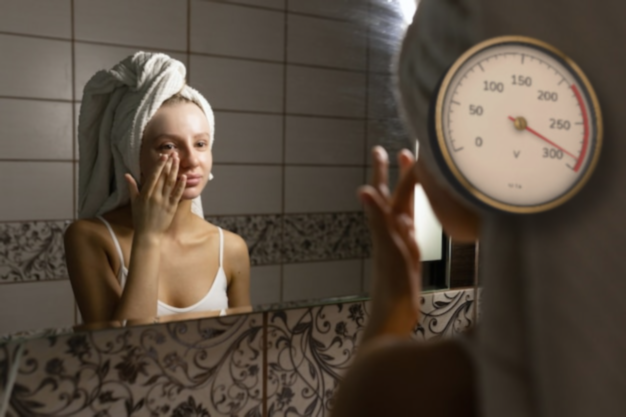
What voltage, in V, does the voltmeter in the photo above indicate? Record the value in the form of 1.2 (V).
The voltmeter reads 290 (V)
